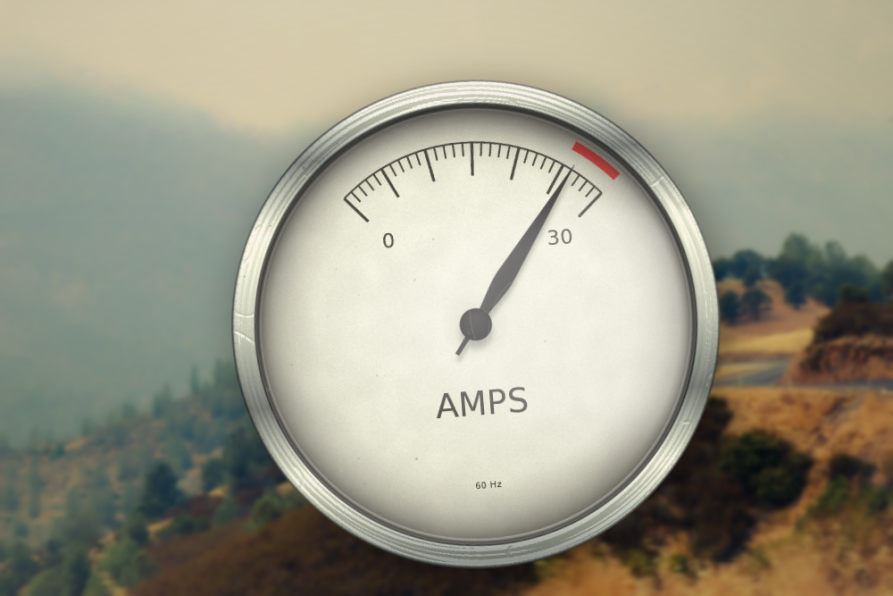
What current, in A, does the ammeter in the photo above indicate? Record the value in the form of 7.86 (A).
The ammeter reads 26 (A)
